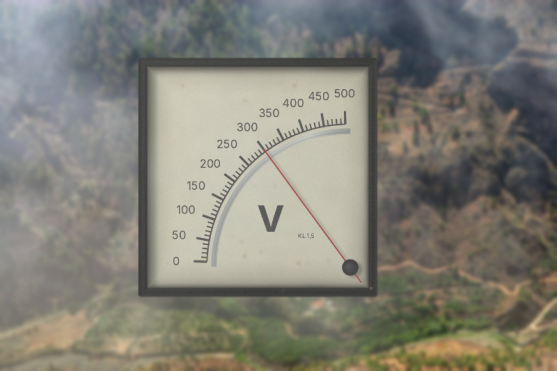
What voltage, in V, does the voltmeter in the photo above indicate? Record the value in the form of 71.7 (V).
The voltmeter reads 300 (V)
